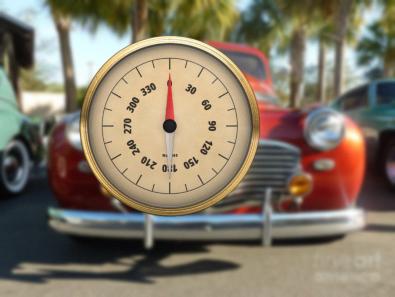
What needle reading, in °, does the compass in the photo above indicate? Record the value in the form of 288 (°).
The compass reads 0 (°)
